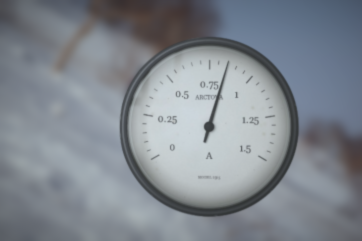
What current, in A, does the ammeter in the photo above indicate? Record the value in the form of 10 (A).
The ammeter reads 0.85 (A)
